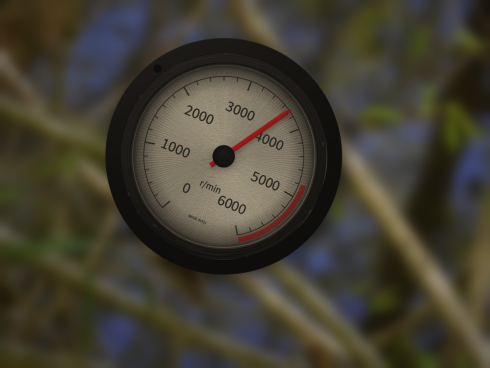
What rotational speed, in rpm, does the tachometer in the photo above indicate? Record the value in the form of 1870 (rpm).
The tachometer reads 3700 (rpm)
